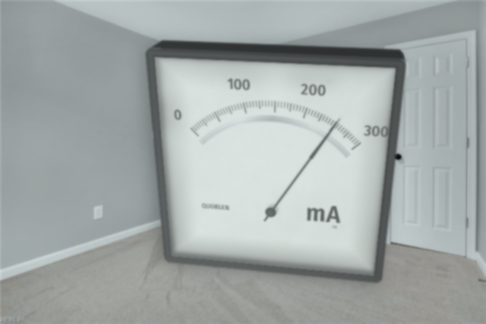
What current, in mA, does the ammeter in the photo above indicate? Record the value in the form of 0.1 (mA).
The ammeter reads 250 (mA)
